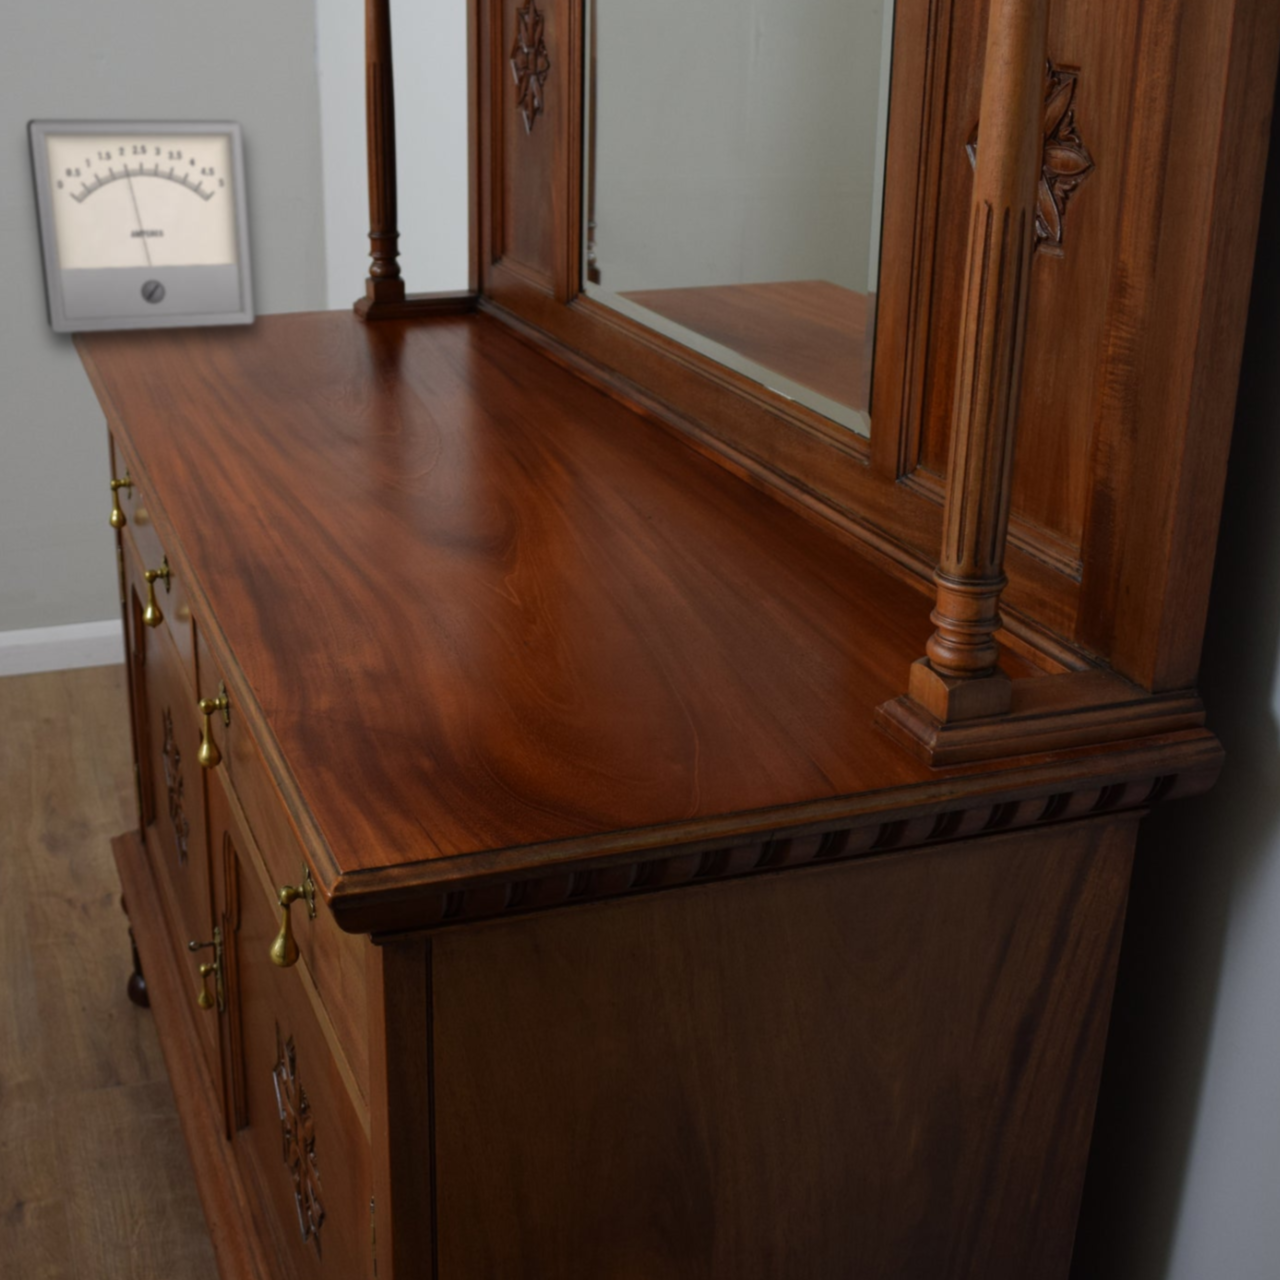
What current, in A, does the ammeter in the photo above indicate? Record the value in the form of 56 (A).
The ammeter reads 2 (A)
